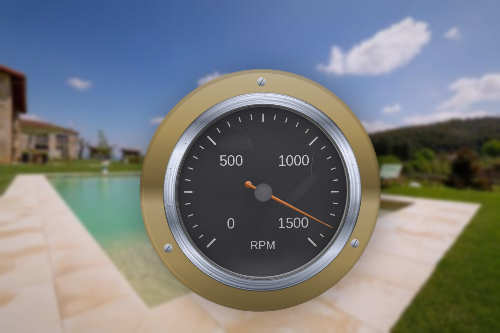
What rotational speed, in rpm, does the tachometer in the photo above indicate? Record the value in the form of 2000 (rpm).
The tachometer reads 1400 (rpm)
